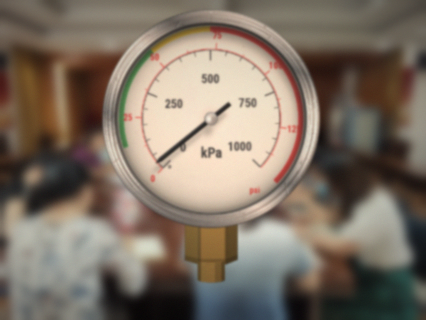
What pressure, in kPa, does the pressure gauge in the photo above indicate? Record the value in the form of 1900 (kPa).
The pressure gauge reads 25 (kPa)
